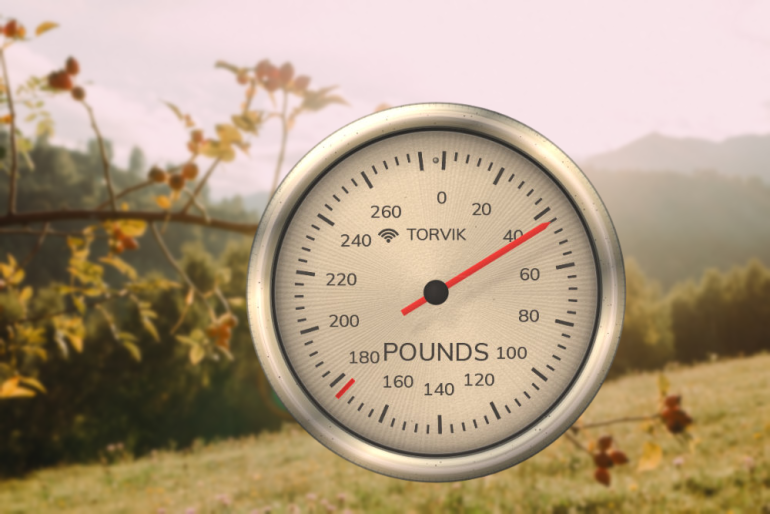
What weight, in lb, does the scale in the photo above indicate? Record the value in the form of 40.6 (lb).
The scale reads 44 (lb)
